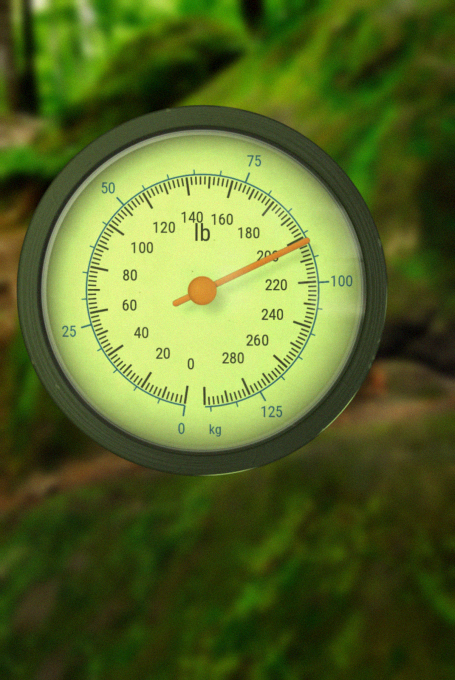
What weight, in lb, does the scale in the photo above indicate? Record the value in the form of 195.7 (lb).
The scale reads 202 (lb)
